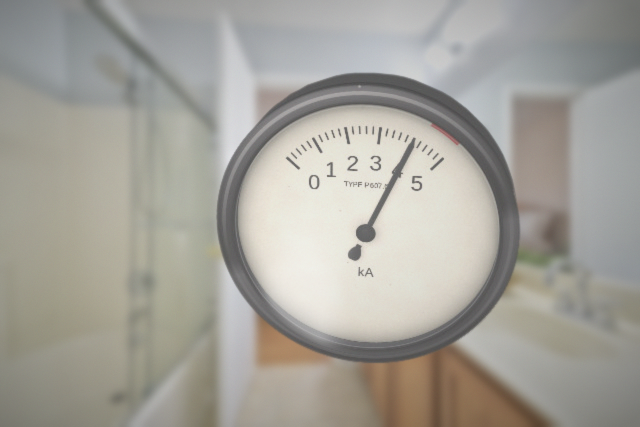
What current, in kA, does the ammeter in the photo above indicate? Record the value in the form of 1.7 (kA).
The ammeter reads 4 (kA)
